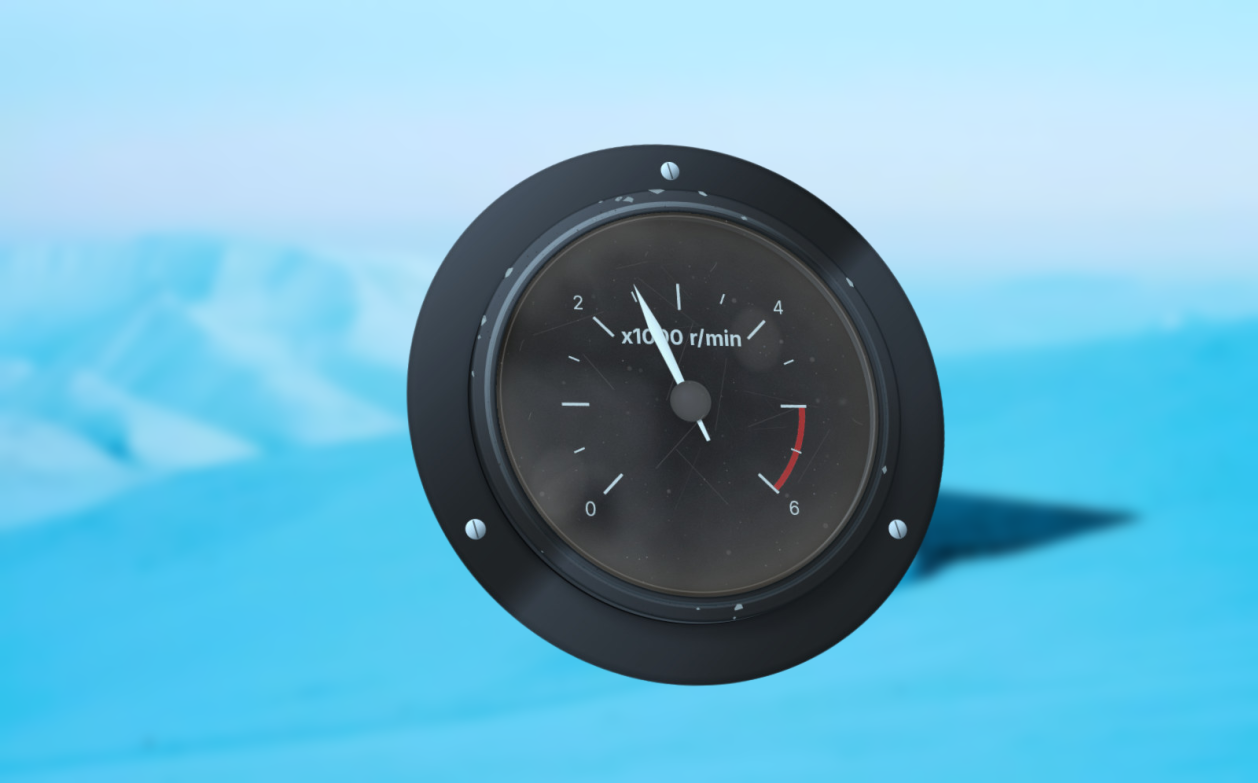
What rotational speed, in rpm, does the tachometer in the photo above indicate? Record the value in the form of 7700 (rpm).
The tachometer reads 2500 (rpm)
